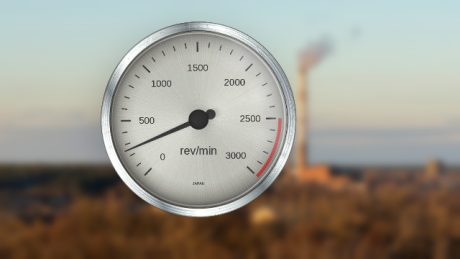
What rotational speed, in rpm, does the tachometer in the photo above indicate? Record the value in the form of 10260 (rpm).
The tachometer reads 250 (rpm)
